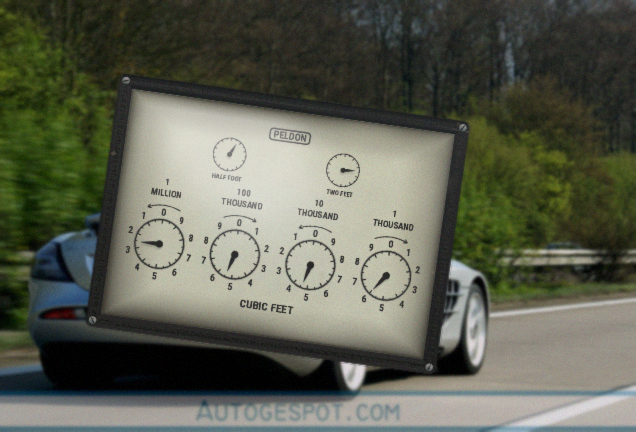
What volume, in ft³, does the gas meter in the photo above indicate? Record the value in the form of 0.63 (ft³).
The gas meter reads 254600 (ft³)
